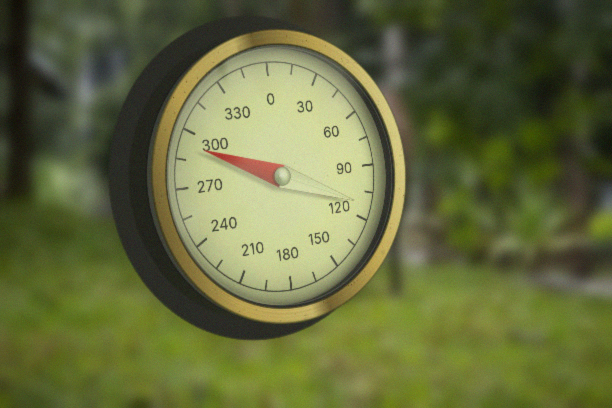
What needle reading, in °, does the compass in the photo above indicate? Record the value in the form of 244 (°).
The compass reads 292.5 (°)
